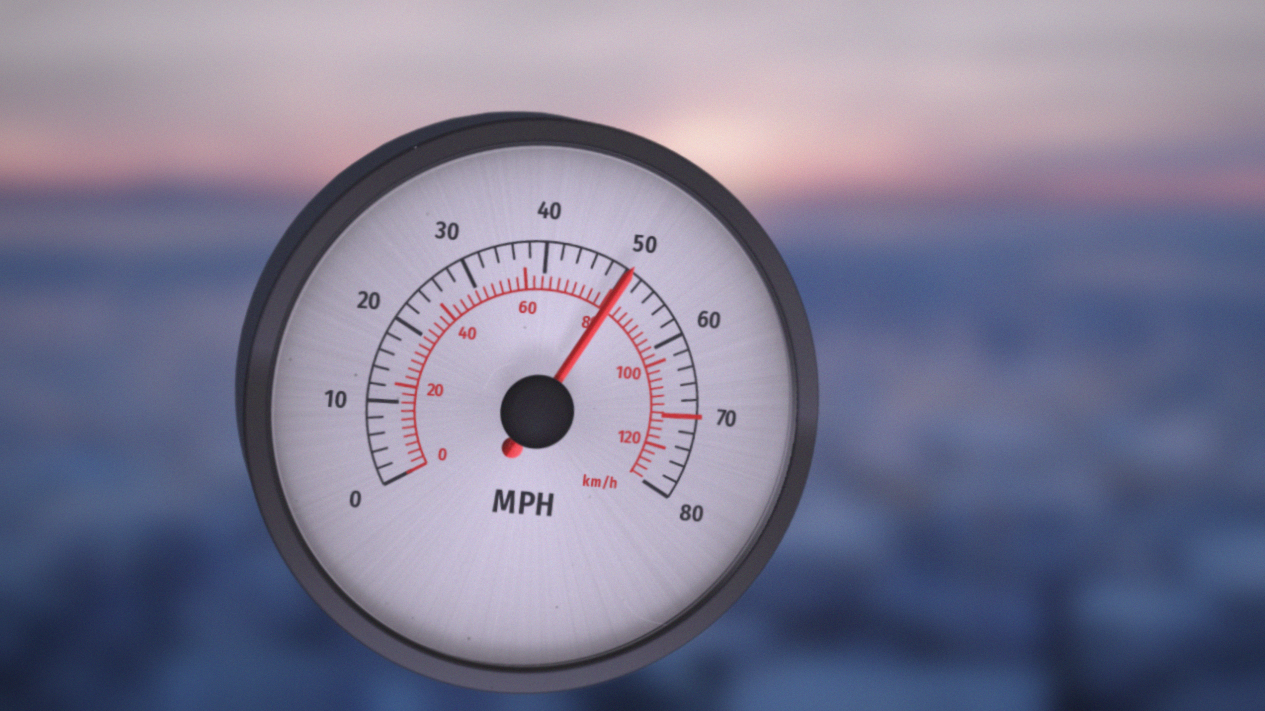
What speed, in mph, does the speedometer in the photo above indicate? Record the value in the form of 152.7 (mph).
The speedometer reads 50 (mph)
